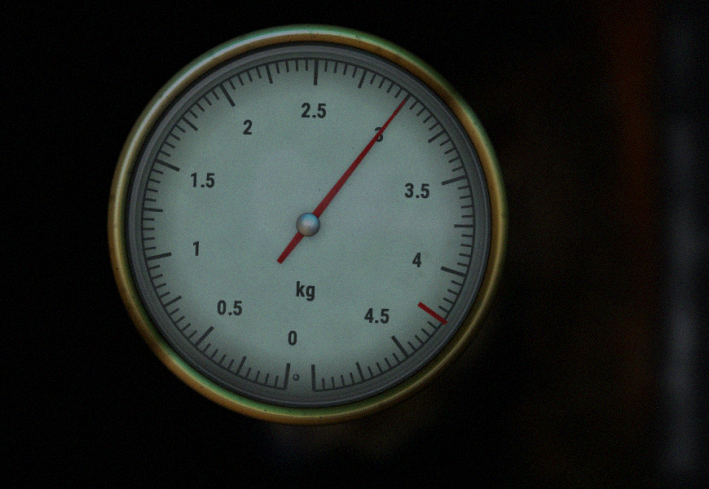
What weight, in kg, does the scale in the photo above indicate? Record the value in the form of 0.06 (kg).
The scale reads 3 (kg)
